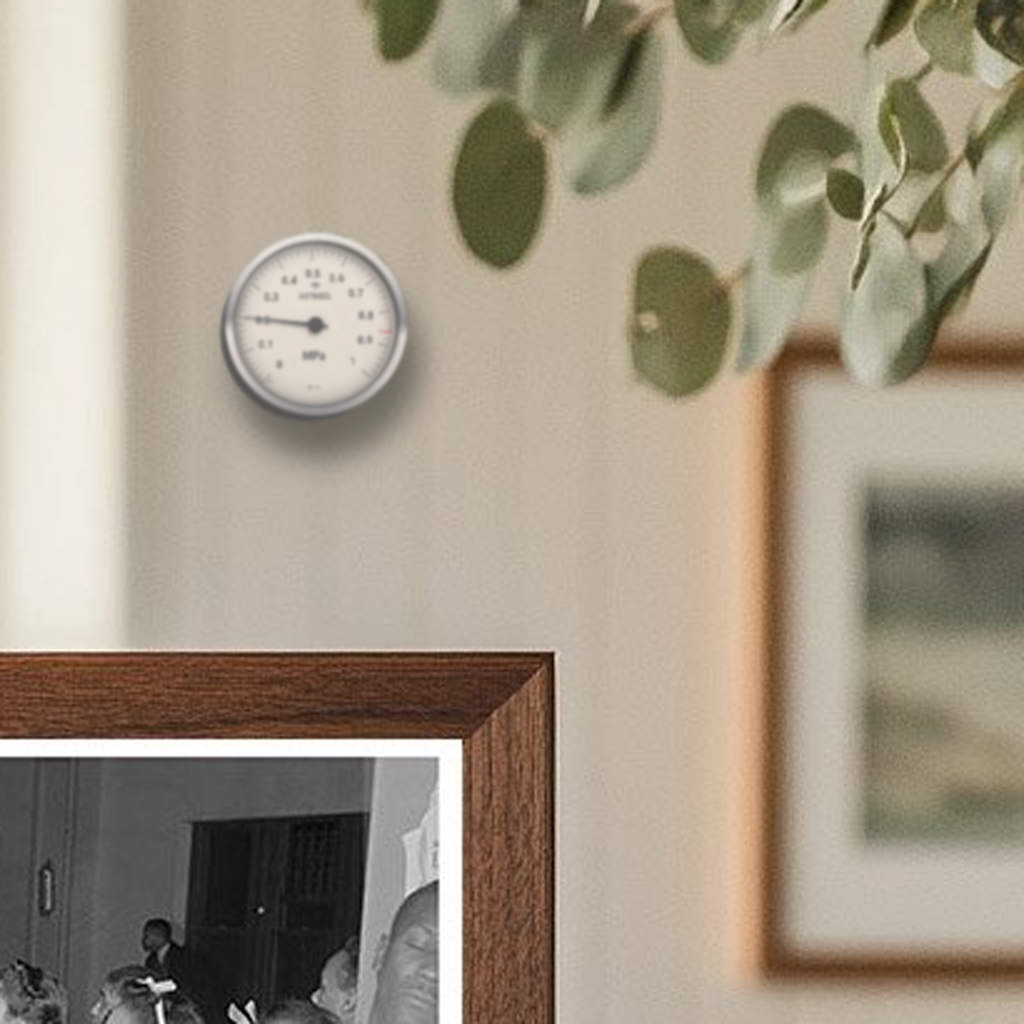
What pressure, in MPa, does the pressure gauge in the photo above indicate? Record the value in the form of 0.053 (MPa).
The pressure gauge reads 0.2 (MPa)
